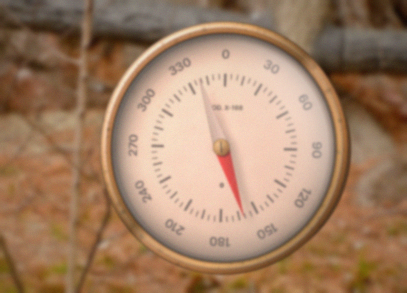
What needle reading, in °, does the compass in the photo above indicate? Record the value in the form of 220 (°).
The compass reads 160 (°)
